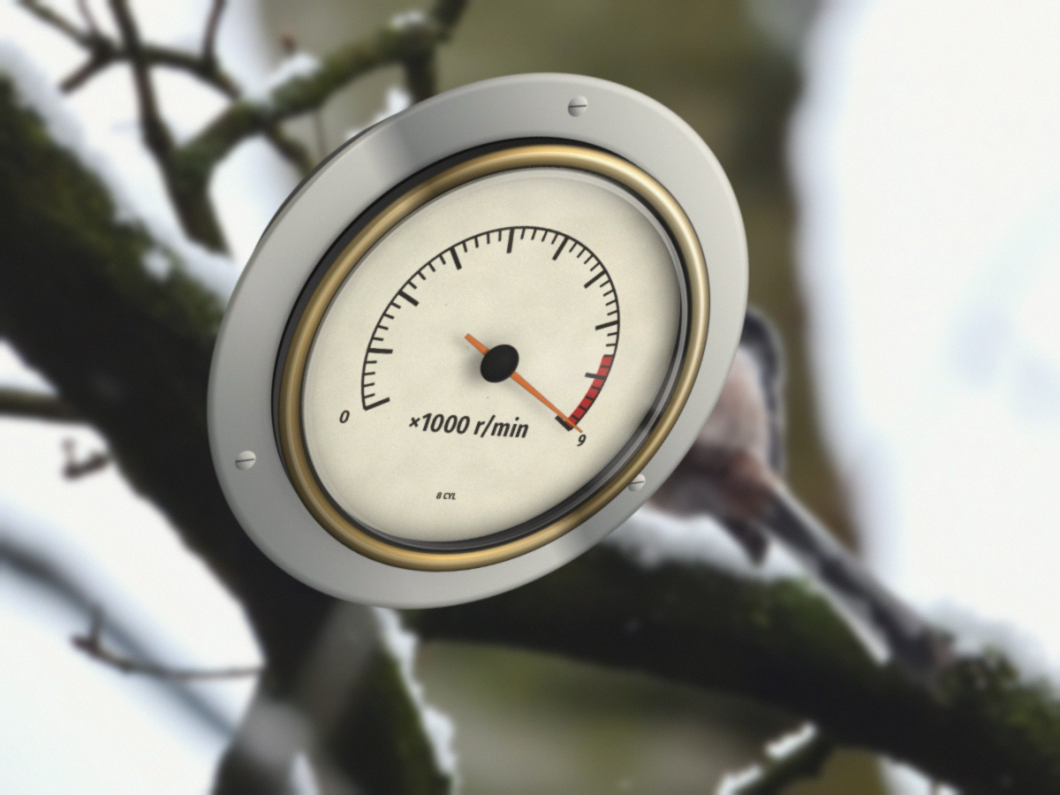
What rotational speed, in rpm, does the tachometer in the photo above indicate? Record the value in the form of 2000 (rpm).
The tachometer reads 8900 (rpm)
